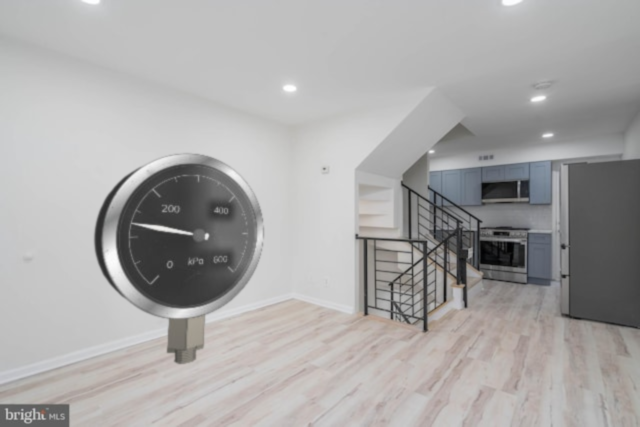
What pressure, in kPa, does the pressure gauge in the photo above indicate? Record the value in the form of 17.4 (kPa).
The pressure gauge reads 125 (kPa)
